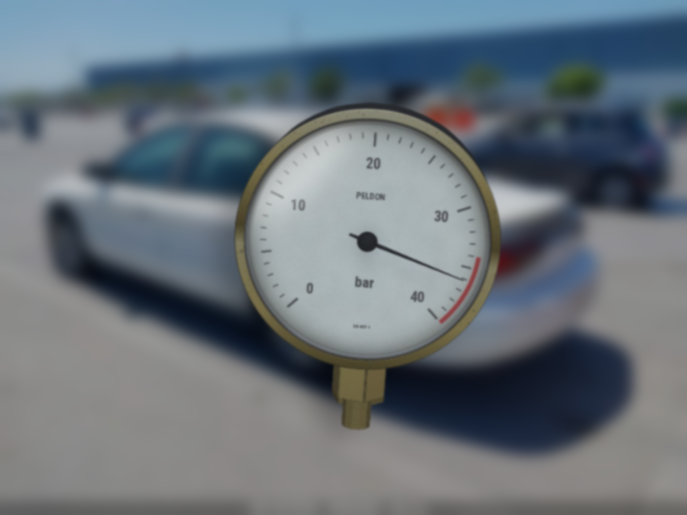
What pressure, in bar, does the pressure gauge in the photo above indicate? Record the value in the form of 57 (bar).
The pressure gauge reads 36 (bar)
